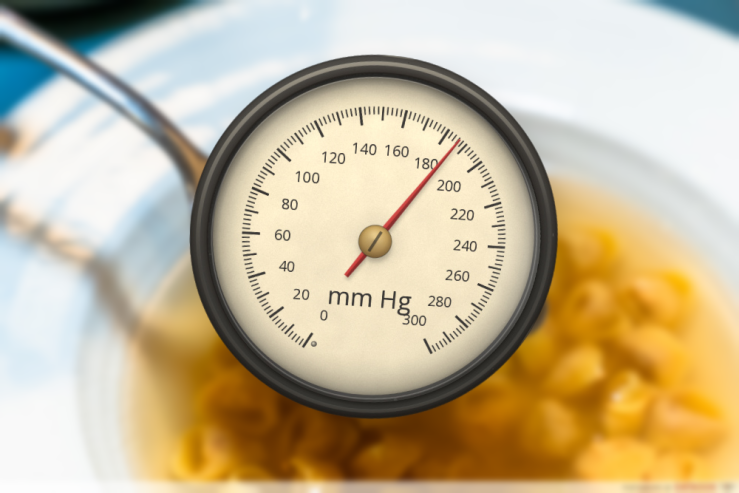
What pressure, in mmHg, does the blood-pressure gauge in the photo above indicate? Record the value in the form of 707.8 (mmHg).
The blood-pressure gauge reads 186 (mmHg)
